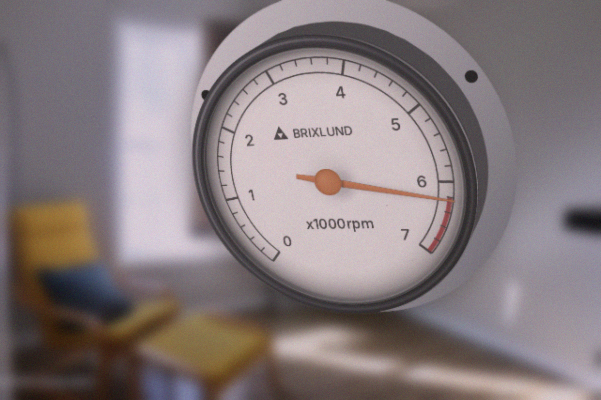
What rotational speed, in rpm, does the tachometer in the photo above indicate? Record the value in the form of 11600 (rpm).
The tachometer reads 6200 (rpm)
